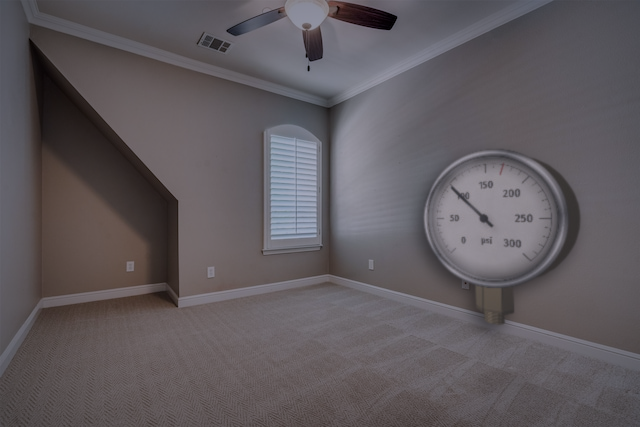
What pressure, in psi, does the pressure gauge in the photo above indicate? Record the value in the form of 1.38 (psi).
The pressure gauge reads 100 (psi)
